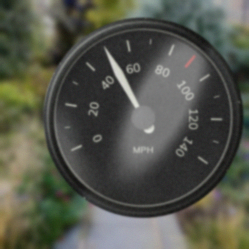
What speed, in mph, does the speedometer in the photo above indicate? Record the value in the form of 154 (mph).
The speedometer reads 50 (mph)
